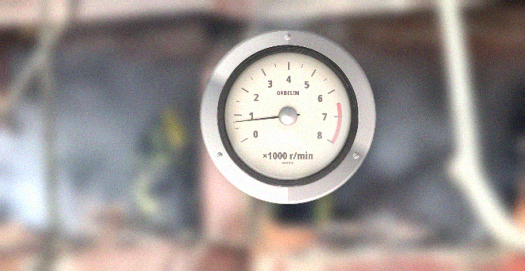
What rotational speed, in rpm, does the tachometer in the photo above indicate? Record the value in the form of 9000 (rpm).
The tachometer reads 750 (rpm)
